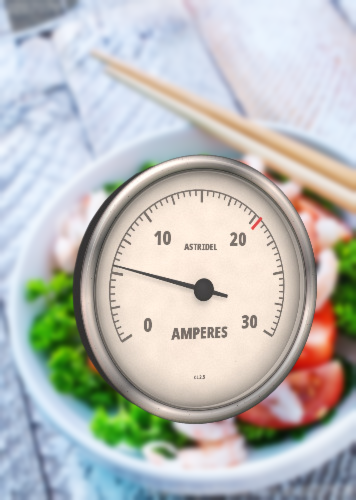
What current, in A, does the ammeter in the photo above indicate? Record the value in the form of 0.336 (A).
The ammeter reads 5.5 (A)
